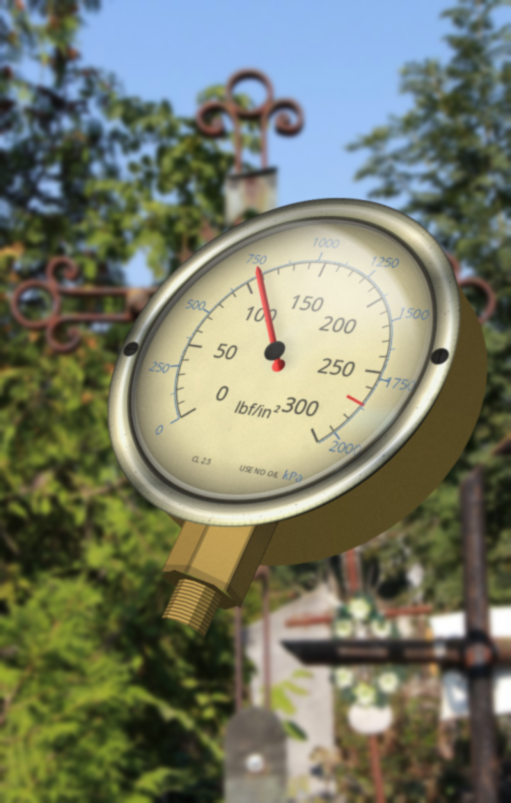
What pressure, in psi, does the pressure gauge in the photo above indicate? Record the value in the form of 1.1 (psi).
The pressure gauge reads 110 (psi)
